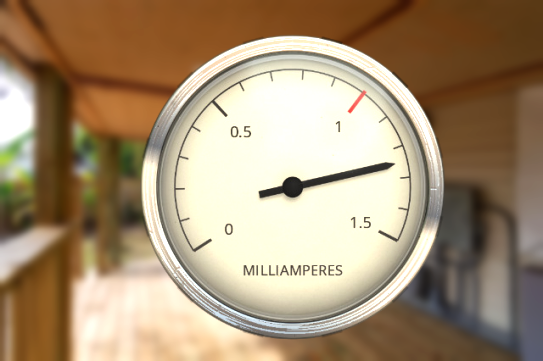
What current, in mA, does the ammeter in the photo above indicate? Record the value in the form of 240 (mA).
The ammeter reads 1.25 (mA)
